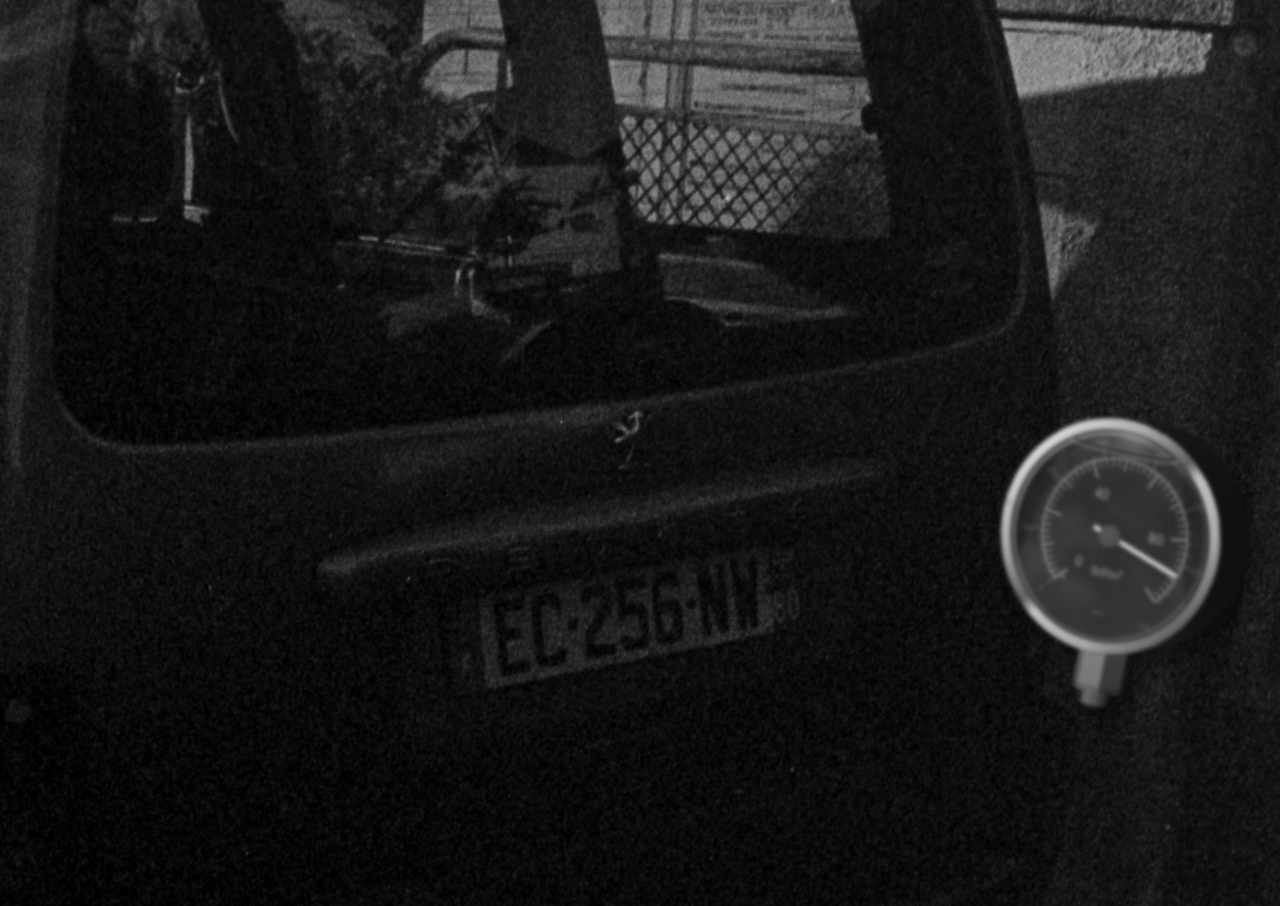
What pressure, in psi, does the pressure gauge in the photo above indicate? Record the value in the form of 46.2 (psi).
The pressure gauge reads 90 (psi)
